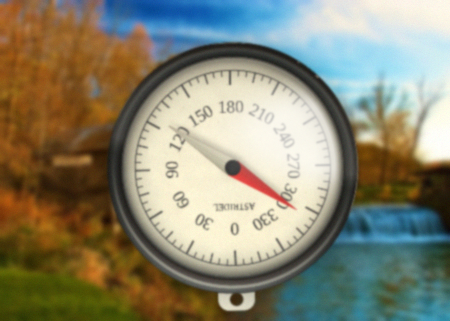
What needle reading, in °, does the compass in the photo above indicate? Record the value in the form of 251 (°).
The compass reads 305 (°)
